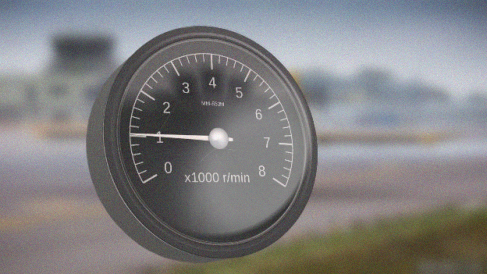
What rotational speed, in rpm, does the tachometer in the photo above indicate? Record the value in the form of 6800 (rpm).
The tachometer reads 1000 (rpm)
